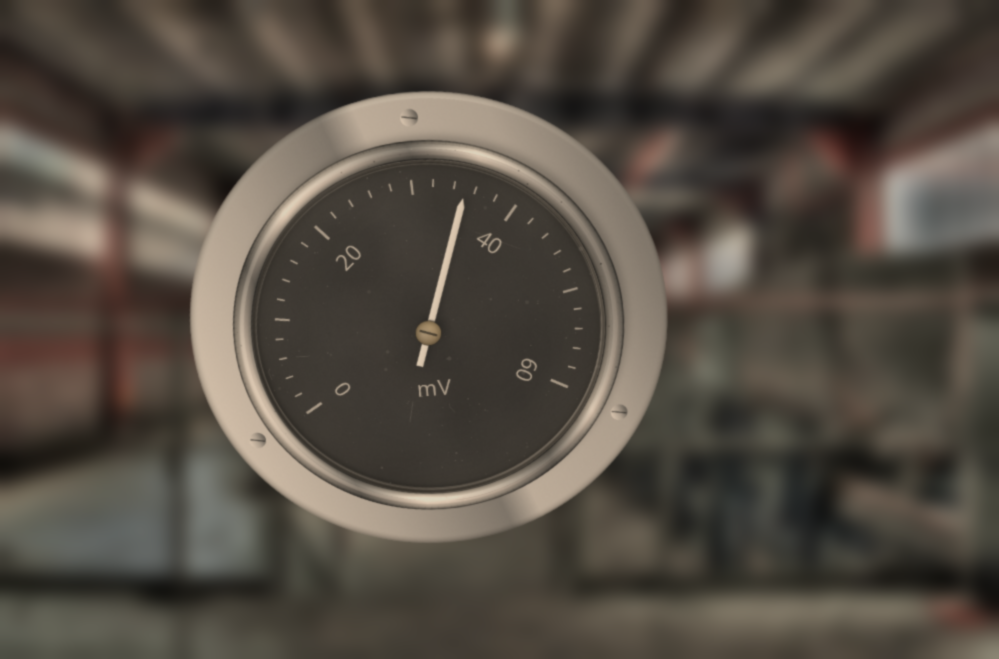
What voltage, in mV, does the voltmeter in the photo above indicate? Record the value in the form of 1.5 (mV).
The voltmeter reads 35 (mV)
